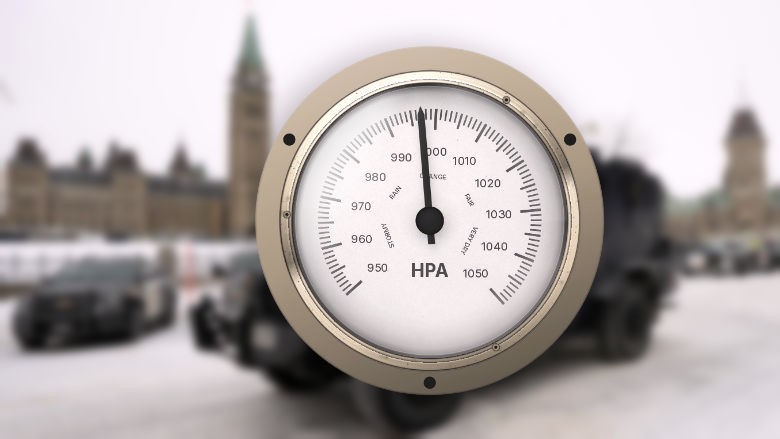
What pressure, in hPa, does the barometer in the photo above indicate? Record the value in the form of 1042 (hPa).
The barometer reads 997 (hPa)
